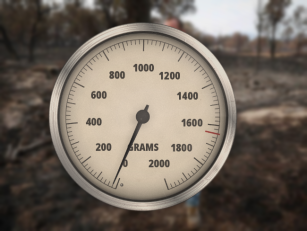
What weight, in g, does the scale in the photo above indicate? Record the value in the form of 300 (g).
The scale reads 20 (g)
